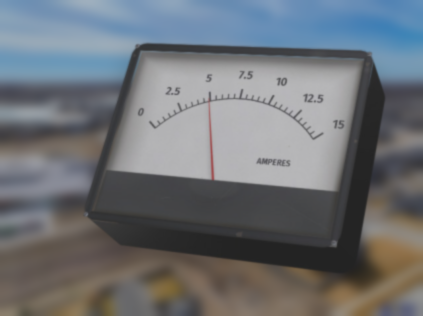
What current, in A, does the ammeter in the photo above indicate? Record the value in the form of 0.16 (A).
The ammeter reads 5 (A)
